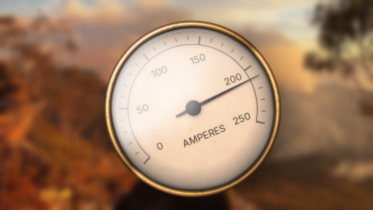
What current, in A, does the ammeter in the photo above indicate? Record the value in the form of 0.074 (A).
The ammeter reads 210 (A)
